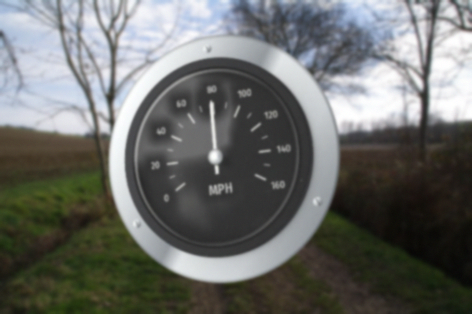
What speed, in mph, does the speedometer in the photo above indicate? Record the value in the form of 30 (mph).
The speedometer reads 80 (mph)
